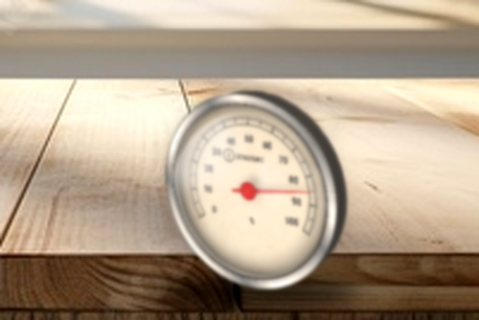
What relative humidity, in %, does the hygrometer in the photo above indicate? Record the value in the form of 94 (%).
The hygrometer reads 85 (%)
